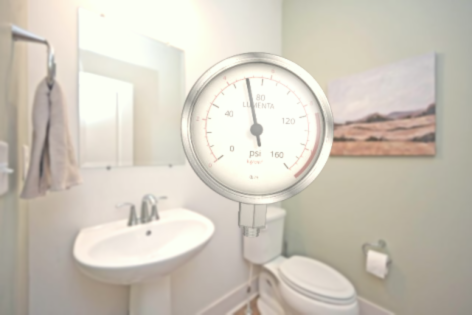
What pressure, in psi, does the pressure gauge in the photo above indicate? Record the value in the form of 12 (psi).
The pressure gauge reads 70 (psi)
